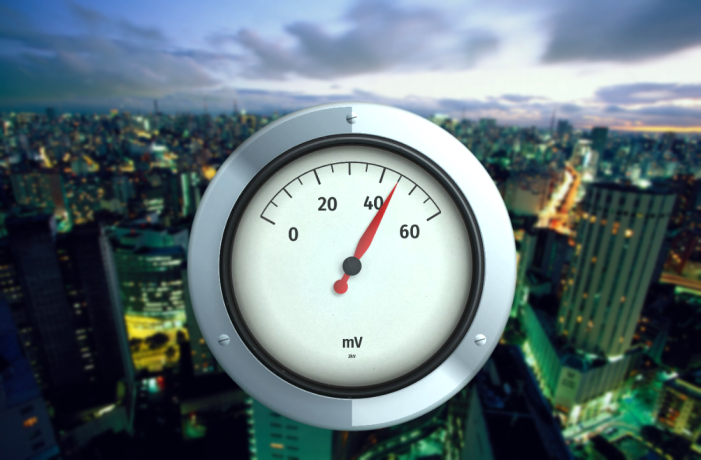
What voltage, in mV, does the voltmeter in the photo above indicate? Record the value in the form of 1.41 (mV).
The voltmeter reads 45 (mV)
